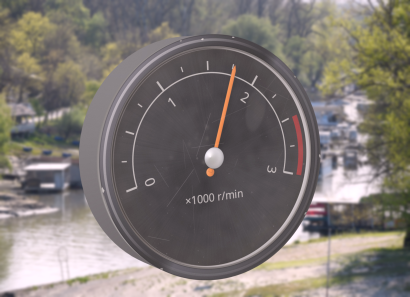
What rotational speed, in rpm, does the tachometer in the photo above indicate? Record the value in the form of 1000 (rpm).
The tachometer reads 1750 (rpm)
